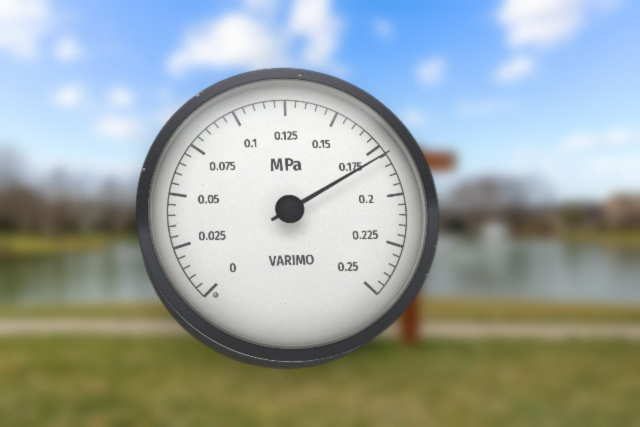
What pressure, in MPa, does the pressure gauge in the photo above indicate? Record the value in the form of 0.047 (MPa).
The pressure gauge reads 0.18 (MPa)
